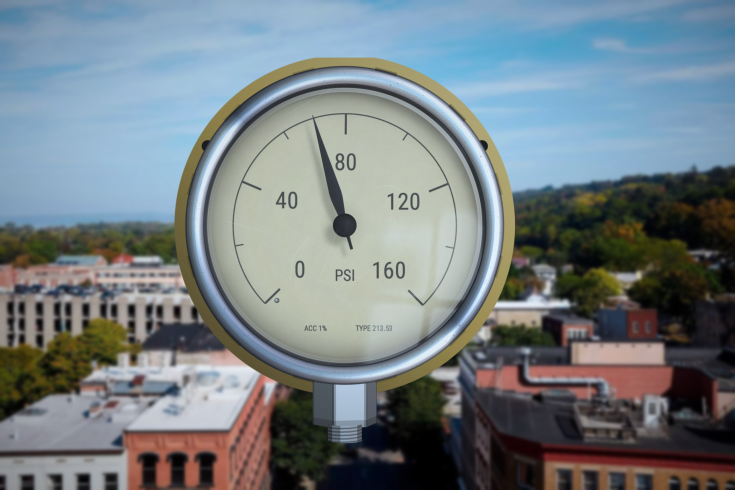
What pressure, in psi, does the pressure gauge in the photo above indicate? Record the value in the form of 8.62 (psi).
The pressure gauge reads 70 (psi)
